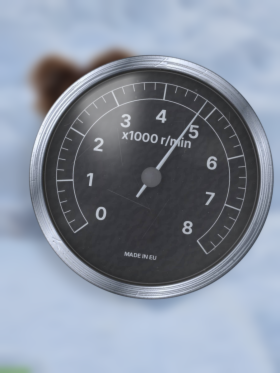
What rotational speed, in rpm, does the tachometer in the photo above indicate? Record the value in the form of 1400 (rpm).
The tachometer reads 4800 (rpm)
